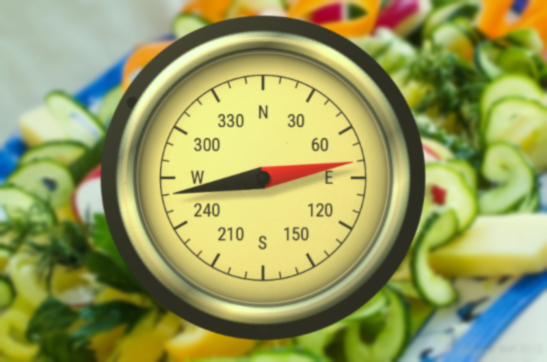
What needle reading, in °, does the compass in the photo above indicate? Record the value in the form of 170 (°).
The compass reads 80 (°)
